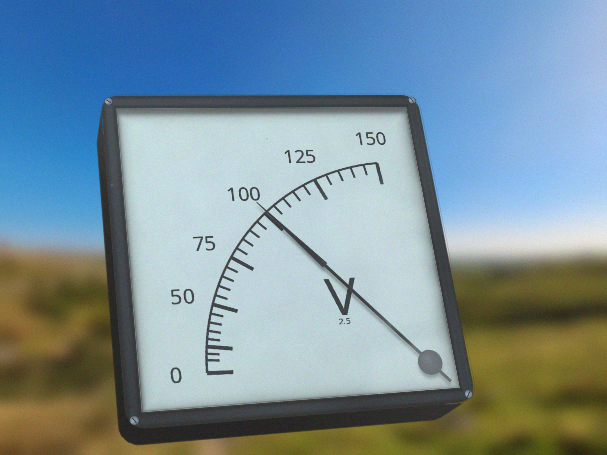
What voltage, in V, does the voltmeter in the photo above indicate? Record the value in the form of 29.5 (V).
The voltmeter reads 100 (V)
